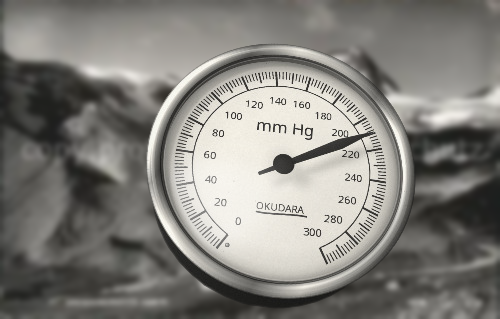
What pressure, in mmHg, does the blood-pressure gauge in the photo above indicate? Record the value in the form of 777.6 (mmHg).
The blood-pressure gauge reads 210 (mmHg)
